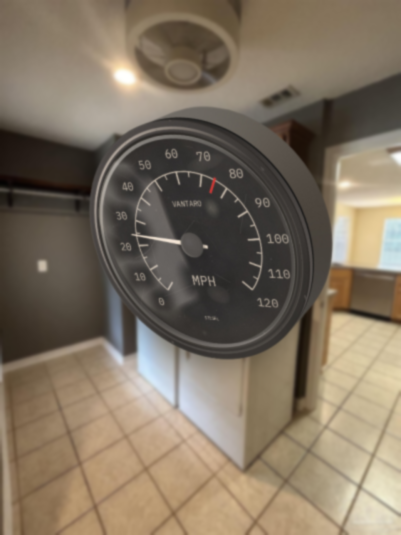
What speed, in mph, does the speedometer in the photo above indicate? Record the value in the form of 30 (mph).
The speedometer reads 25 (mph)
